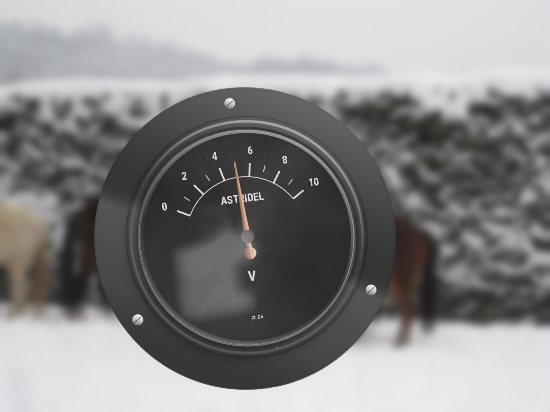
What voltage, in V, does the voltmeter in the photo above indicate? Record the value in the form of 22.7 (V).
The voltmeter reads 5 (V)
